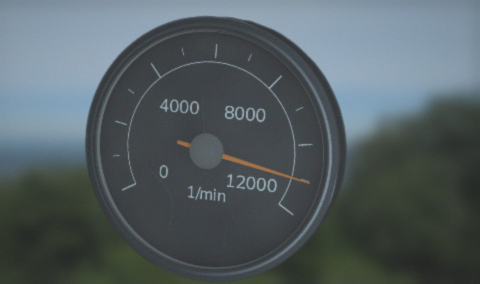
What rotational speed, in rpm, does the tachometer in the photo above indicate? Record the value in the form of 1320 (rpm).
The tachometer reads 11000 (rpm)
